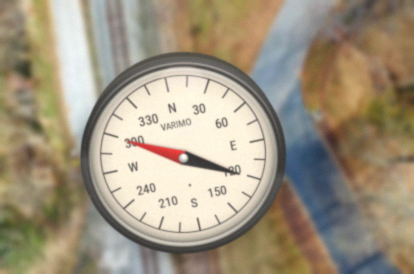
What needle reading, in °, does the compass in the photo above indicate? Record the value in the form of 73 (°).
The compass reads 300 (°)
